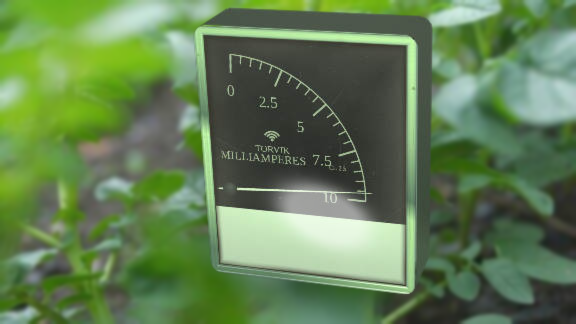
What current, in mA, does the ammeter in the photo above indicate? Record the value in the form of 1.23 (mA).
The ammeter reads 9.5 (mA)
